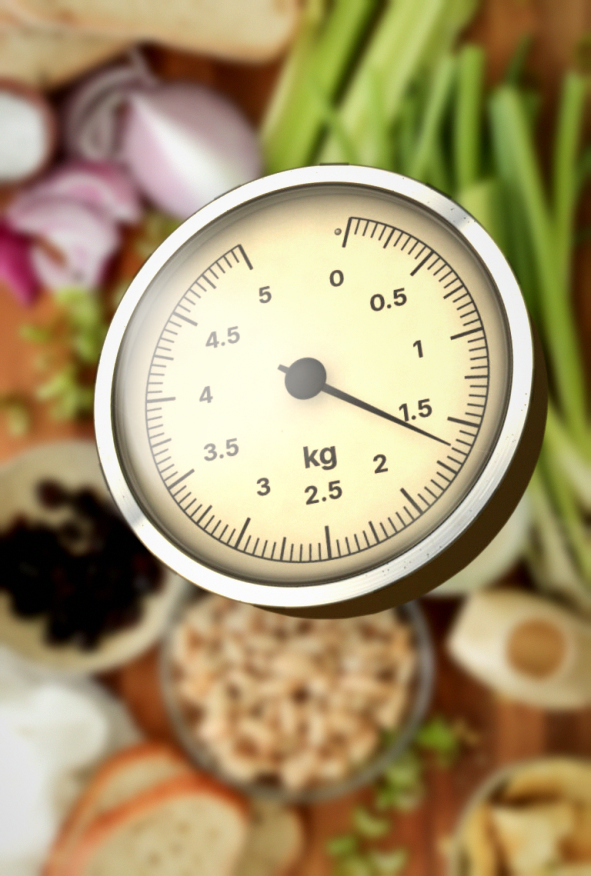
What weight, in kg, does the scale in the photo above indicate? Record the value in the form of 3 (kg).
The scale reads 1.65 (kg)
